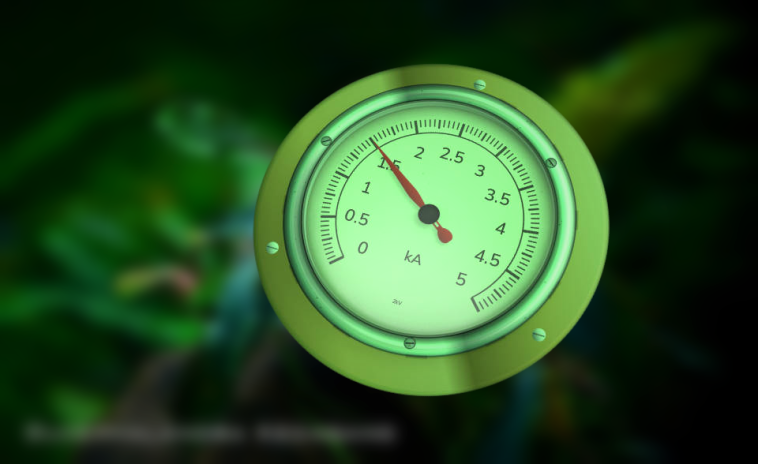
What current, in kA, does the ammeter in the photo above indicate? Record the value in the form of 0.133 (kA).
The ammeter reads 1.5 (kA)
